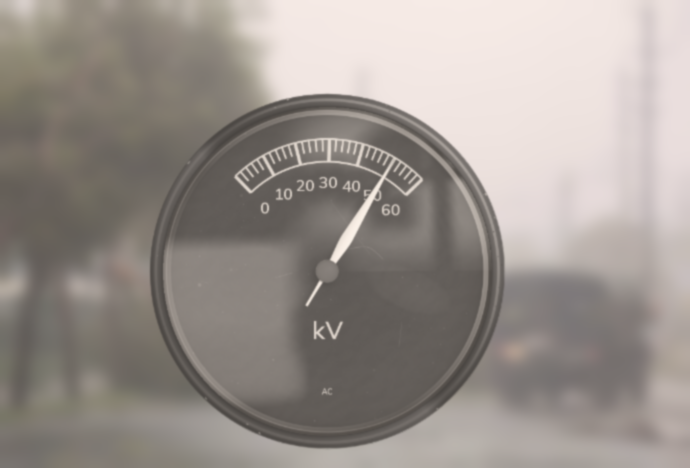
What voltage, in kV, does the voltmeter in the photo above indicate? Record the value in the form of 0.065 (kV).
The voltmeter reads 50 (kV)
